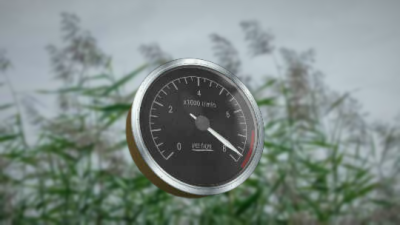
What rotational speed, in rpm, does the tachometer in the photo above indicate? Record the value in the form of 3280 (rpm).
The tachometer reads 7750 (rpm)
